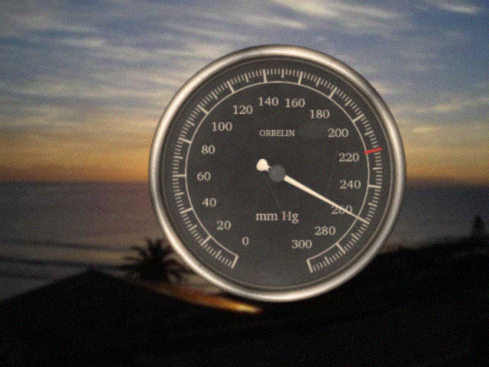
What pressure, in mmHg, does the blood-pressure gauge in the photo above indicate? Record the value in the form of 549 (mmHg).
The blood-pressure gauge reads 260 (mmHg)
